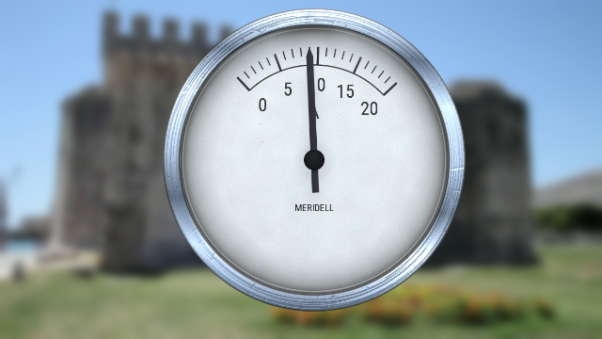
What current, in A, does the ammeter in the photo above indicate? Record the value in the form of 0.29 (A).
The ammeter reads 9 (A)
